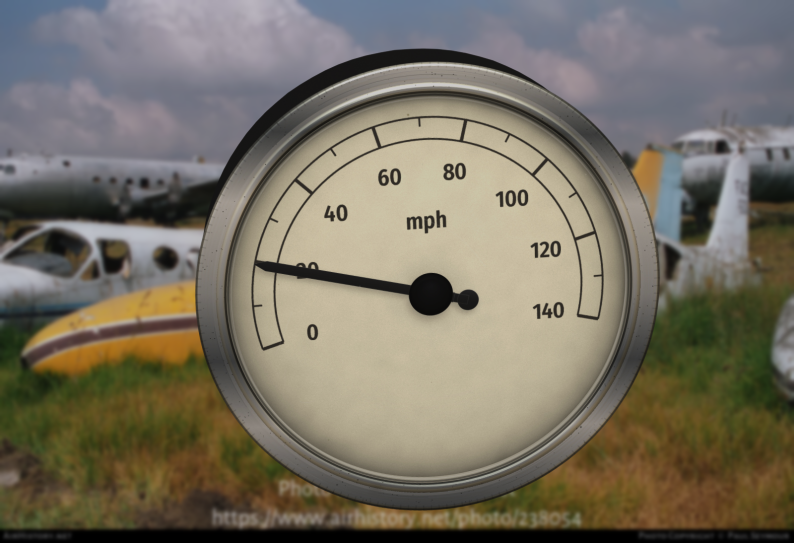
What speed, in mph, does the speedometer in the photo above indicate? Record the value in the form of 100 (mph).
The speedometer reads 20 (mph)
